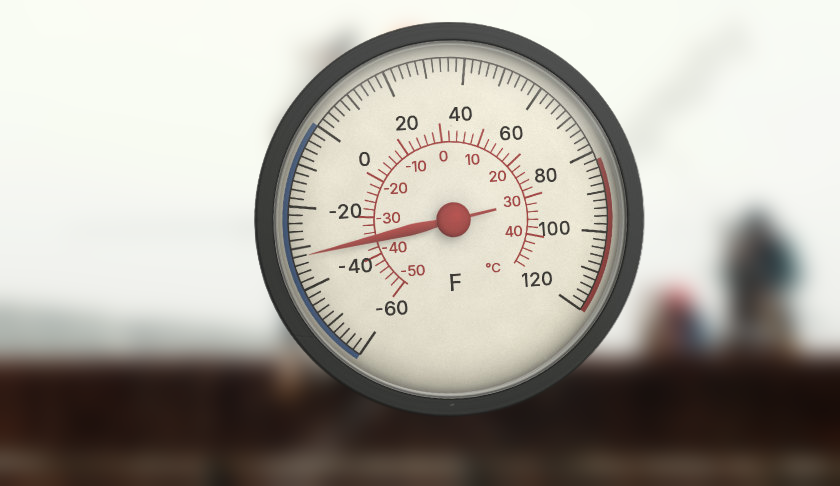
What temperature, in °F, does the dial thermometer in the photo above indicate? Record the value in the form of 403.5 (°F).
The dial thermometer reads -32 (°F)
